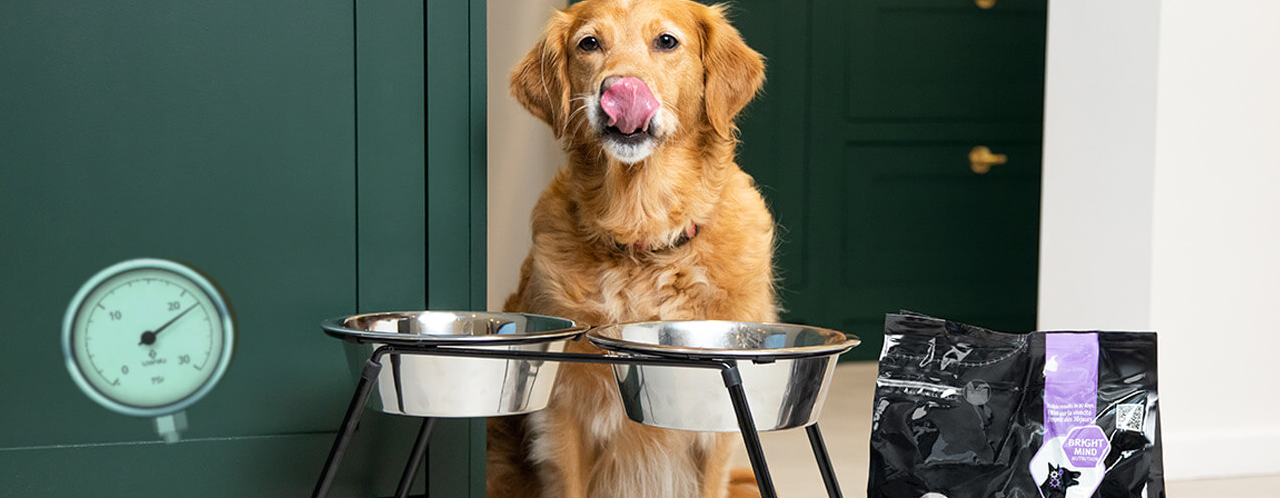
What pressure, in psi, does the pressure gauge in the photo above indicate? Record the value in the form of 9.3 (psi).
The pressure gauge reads 22 (psi)
